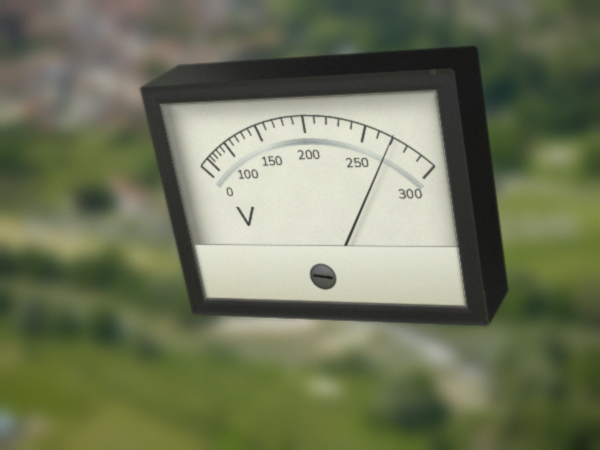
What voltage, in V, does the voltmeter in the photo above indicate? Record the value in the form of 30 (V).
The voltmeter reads 270 (V)
